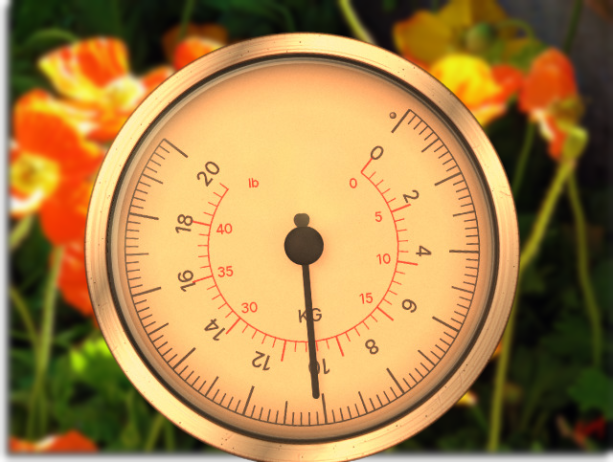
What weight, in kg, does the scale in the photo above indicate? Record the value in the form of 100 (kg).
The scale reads 10.2 (kg)
